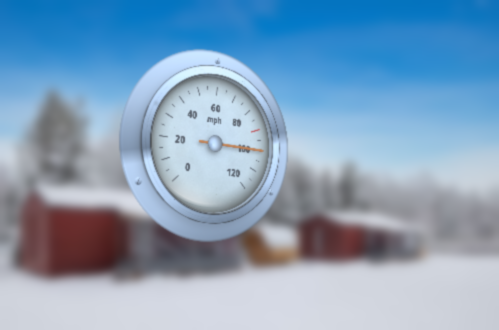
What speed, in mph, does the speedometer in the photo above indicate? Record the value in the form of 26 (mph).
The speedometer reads 100 (mph)
